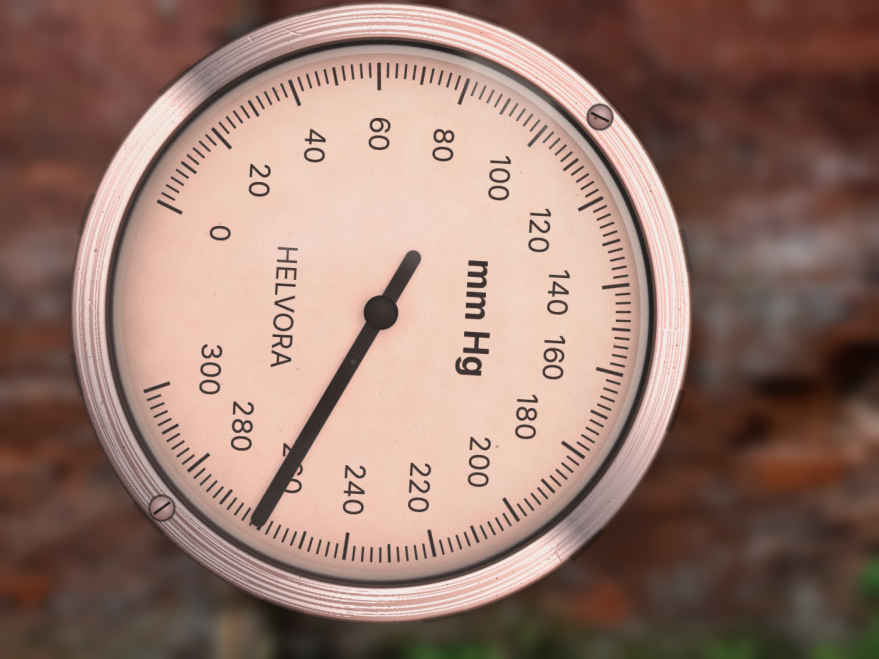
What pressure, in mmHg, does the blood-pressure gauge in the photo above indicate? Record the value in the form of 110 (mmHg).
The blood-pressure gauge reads 261 (mmHg)
